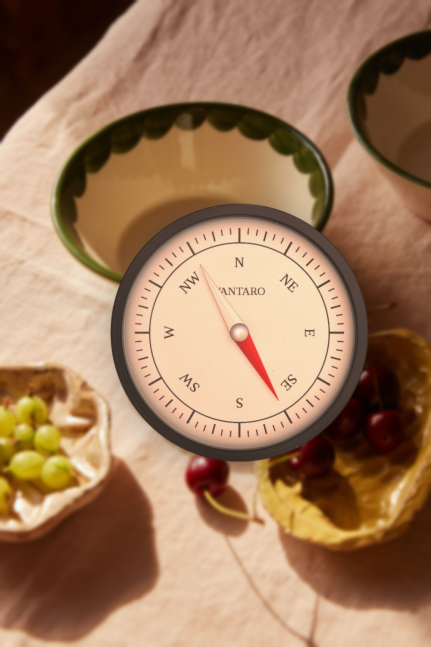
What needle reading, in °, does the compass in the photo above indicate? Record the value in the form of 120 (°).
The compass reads 150 (°)
